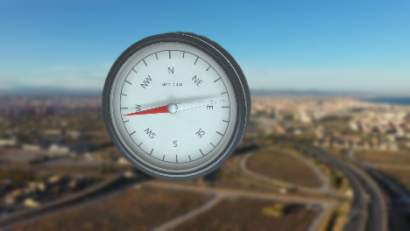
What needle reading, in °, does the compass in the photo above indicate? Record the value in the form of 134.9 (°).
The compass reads 262.5 (°)
